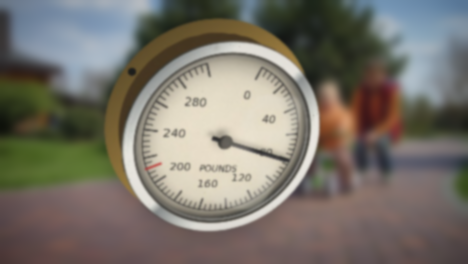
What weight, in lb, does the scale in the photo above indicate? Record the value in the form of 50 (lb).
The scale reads 80 (lb)
